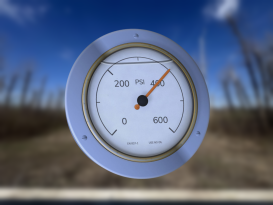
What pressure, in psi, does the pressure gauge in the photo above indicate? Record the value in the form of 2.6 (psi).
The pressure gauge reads 400 (psi)
